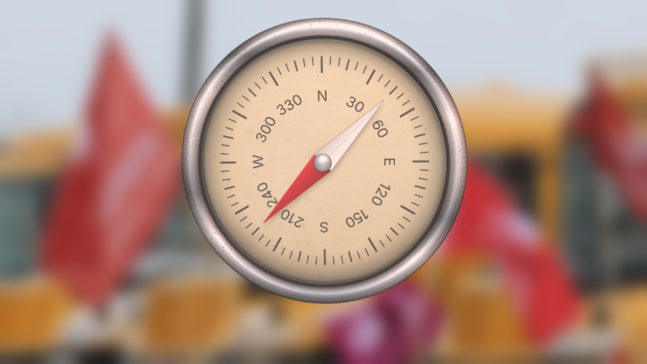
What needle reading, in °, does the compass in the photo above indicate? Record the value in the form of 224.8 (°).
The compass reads 225 (°)
